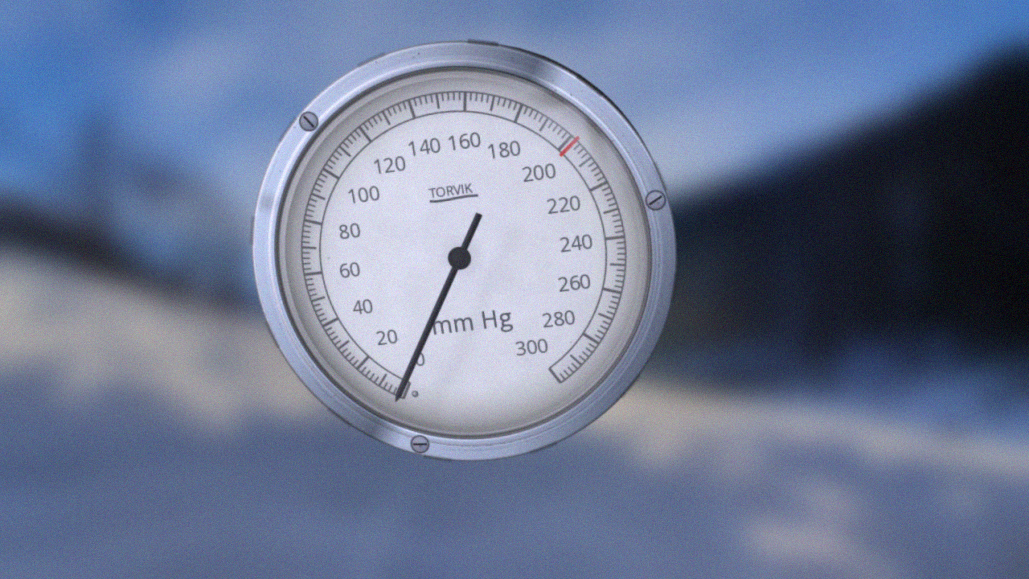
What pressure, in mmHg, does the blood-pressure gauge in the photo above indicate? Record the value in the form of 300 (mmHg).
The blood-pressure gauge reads 2 (mmHg)
